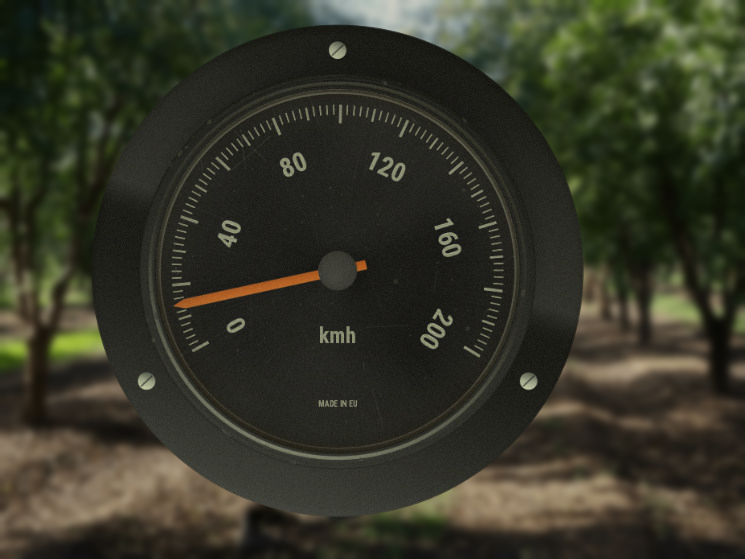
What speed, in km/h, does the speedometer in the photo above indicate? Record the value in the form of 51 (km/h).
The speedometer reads 14 (km/h)
